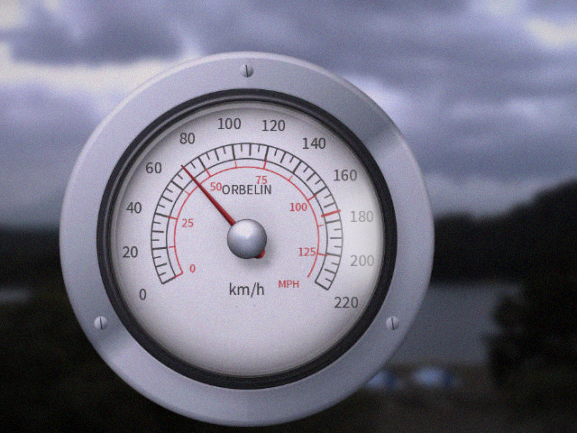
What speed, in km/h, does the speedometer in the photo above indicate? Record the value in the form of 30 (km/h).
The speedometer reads 70 (km/h)
